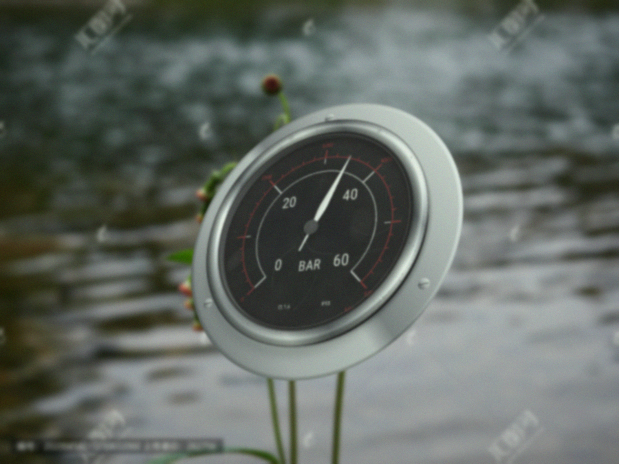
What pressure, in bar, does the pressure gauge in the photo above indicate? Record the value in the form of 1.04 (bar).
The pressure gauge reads 35 (bar)
